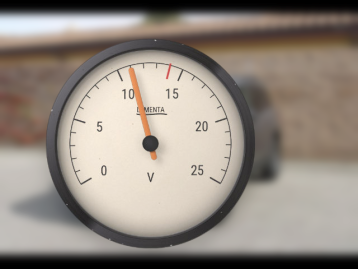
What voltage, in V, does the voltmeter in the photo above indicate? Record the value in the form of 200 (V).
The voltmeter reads 11 (V)
